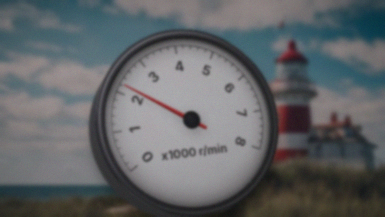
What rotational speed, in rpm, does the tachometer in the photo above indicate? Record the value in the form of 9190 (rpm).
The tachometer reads 2200 (rpm)
